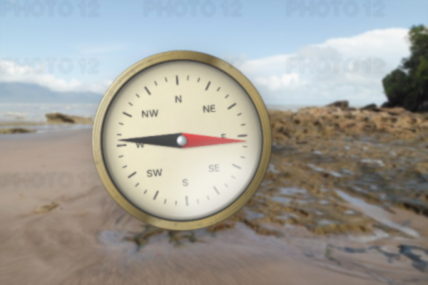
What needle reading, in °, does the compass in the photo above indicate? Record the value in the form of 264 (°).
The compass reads 95 (°)
